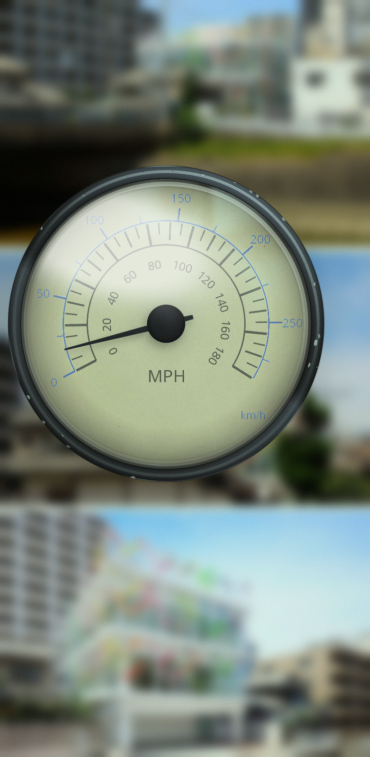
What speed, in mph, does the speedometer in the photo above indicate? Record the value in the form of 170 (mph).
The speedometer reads 10 (mph)
